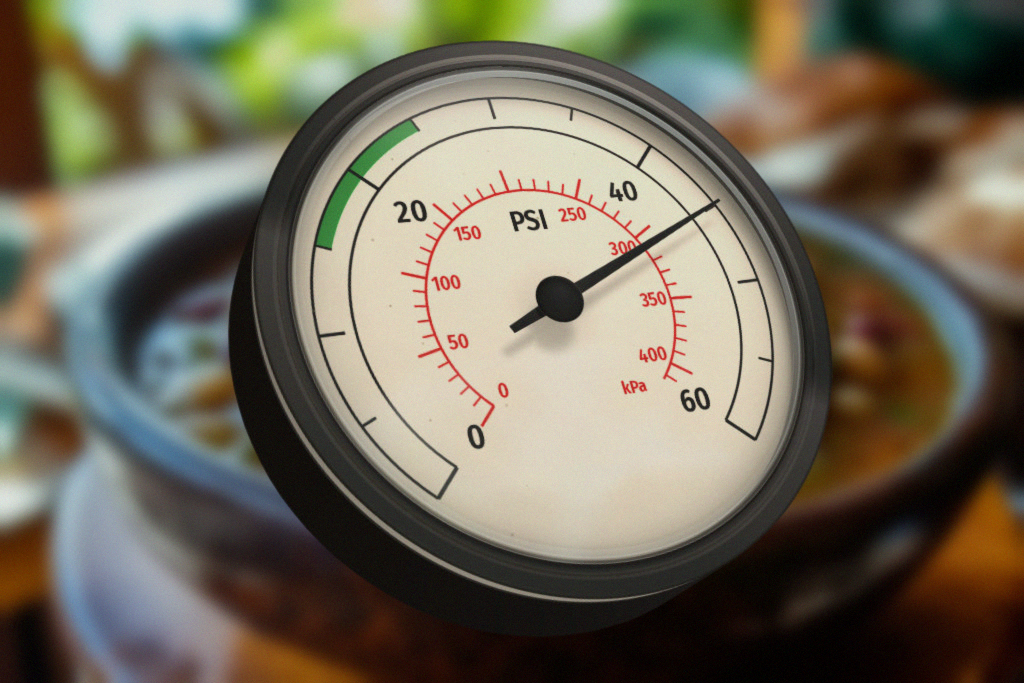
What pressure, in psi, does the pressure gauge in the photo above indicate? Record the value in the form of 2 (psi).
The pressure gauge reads 45 (psi)
